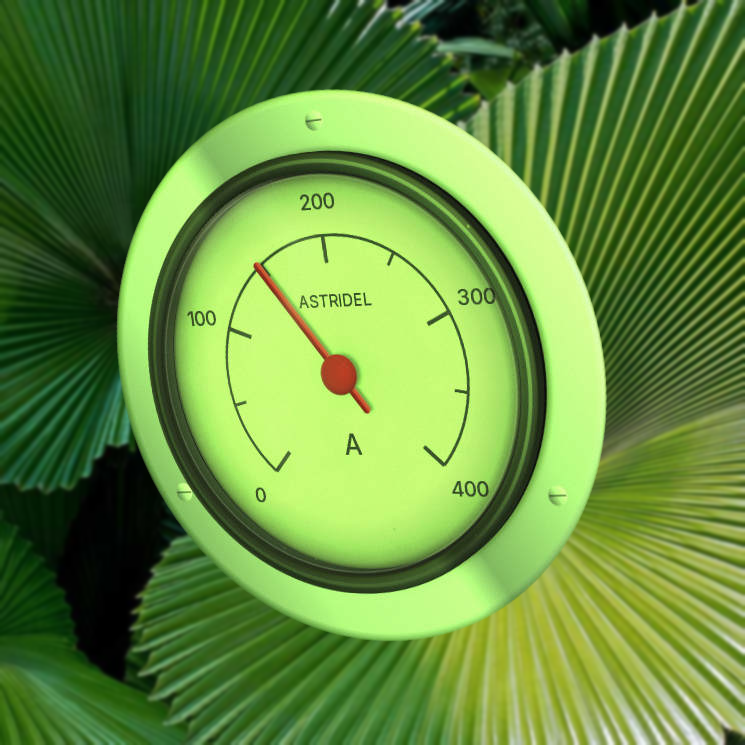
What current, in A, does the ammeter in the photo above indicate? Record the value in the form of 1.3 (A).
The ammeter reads 150 (A)
